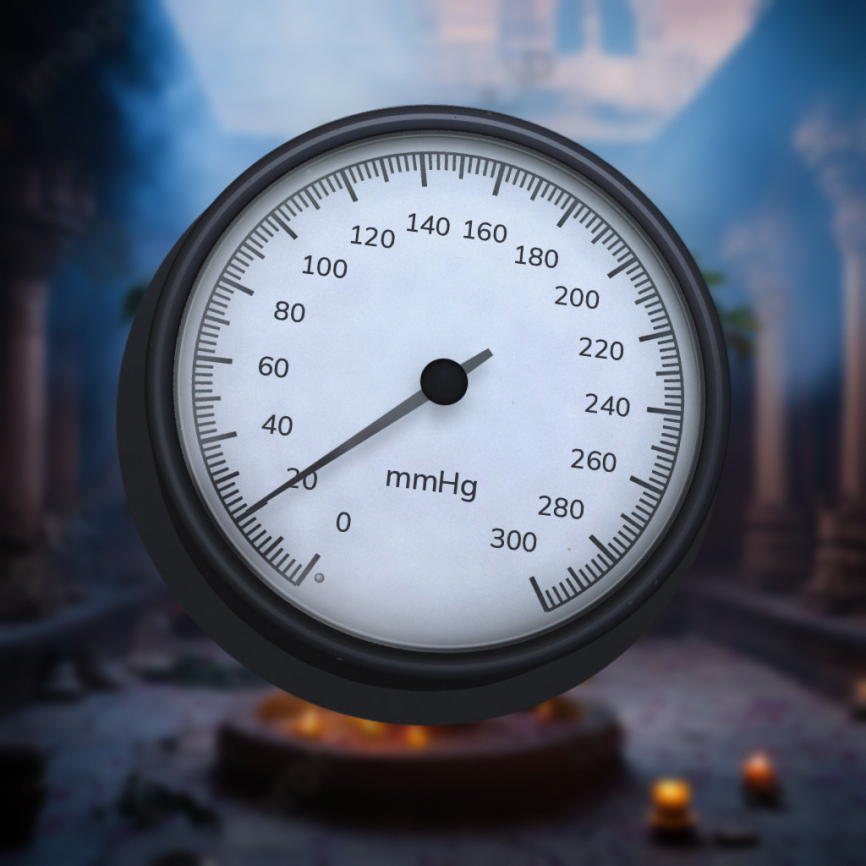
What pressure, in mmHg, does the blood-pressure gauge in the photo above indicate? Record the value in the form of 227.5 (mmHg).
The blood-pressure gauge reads 20 (mmHg)
